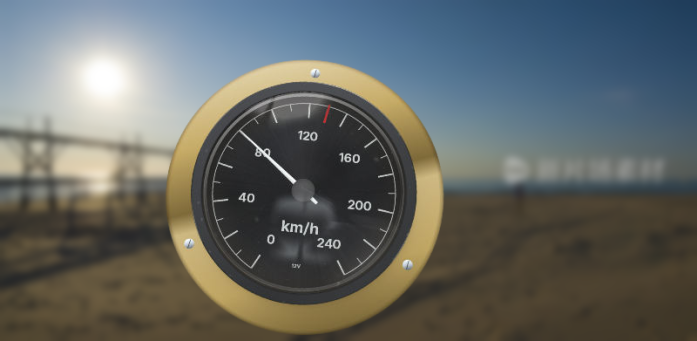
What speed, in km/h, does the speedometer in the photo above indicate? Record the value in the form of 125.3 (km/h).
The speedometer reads 80 (km/h)
